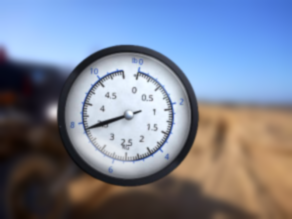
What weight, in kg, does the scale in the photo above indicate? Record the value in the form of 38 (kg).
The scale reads 3.5 (kg)
